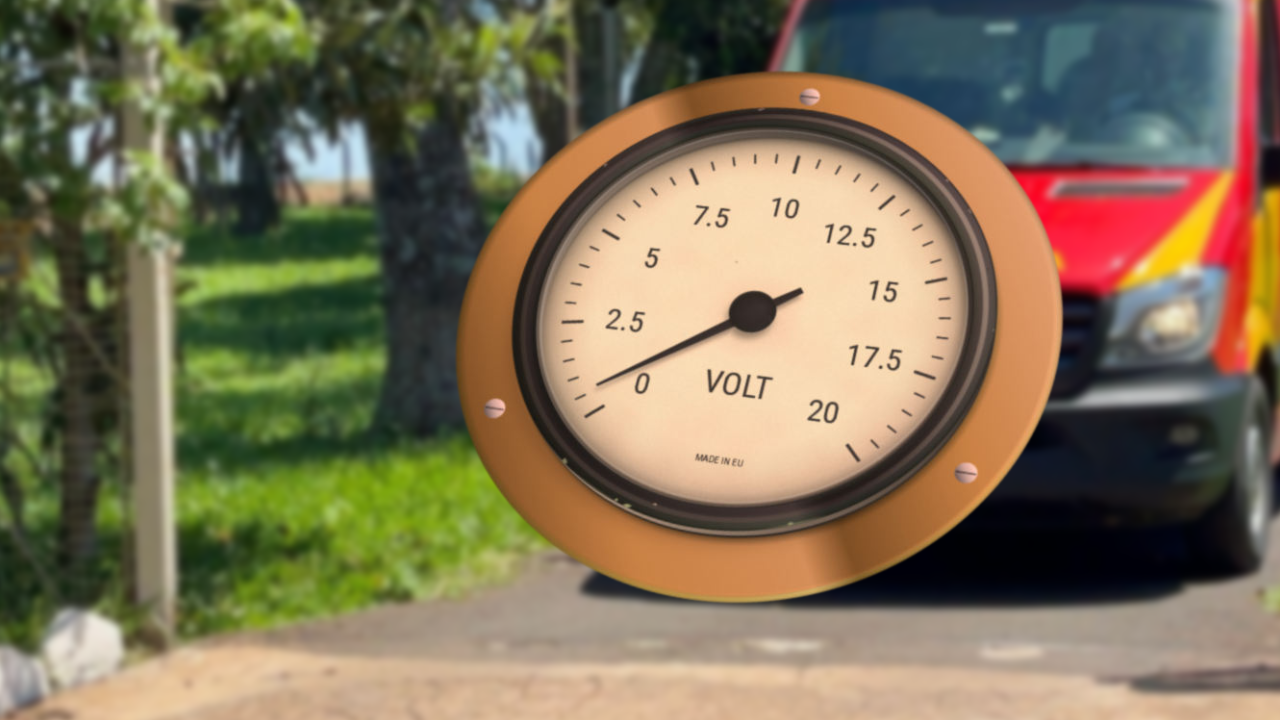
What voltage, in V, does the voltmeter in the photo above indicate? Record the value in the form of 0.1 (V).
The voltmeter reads 0.5 (V)
